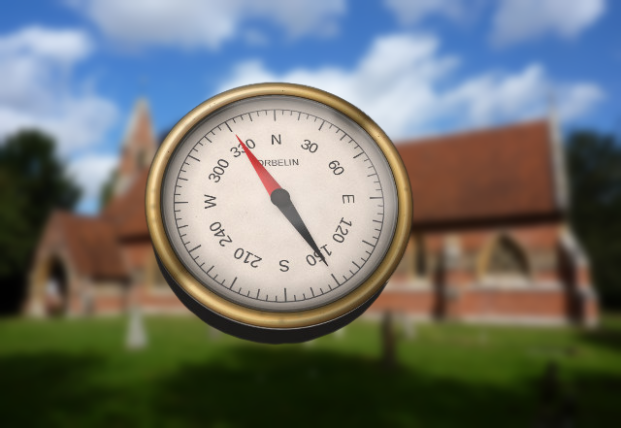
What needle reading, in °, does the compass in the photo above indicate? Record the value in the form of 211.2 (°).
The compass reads 330 (°)
